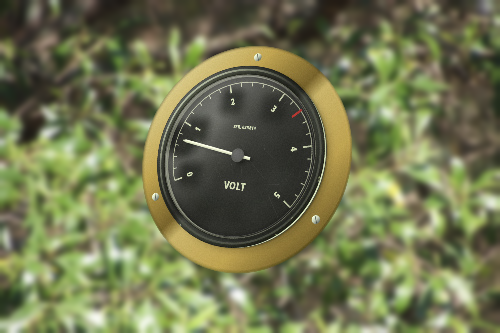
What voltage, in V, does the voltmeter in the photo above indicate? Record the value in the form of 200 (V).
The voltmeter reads 0.7 (V)
